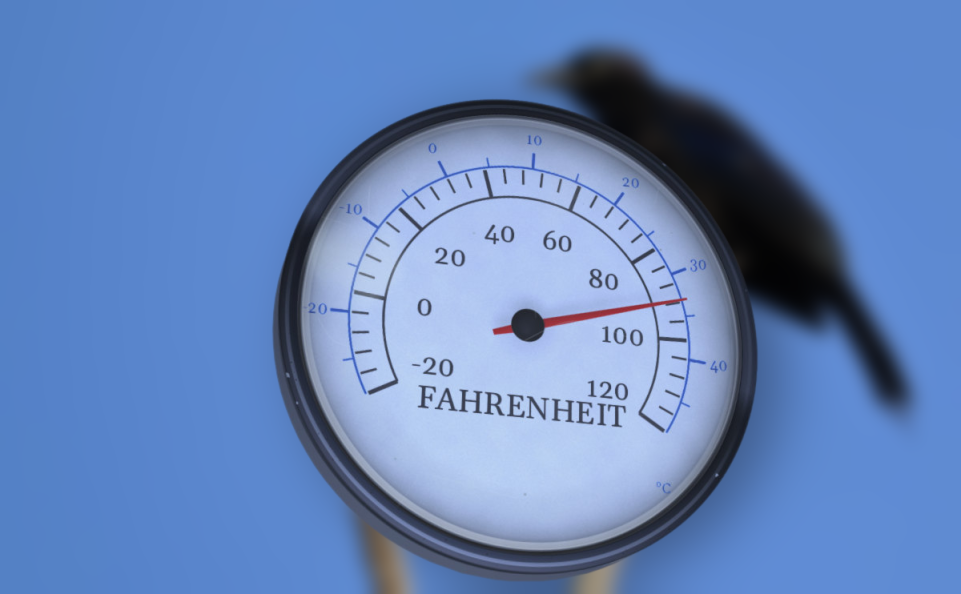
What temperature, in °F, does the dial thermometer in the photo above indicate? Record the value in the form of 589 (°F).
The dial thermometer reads 92 (°F)
